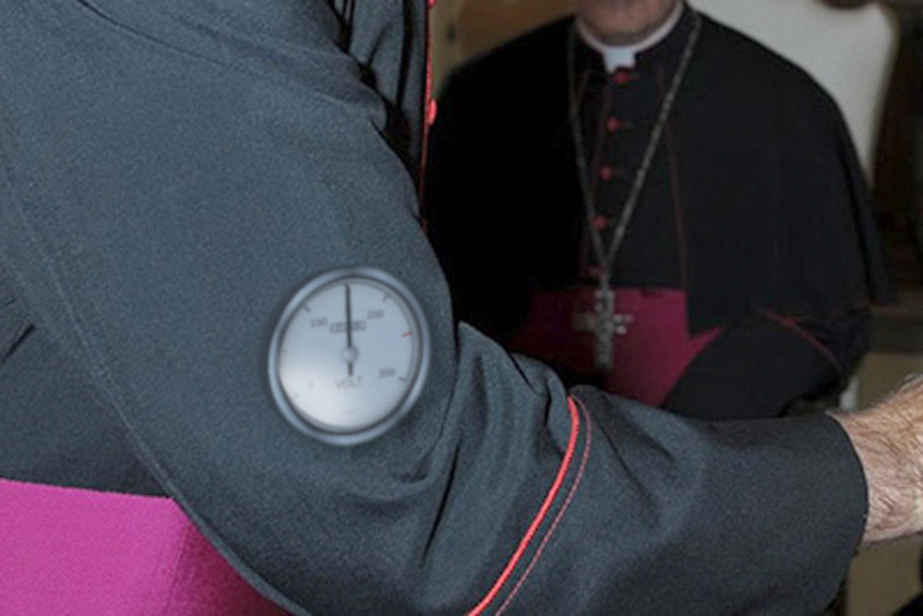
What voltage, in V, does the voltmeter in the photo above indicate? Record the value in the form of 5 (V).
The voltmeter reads 150 (V)
